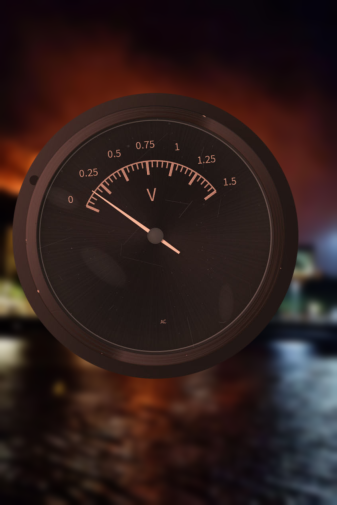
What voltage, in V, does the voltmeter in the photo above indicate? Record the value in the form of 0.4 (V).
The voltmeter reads 0.15 (V)
